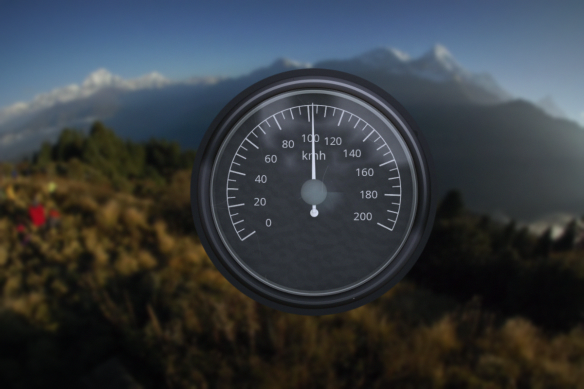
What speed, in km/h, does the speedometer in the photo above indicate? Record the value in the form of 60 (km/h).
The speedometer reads 102.5 (km/h)
